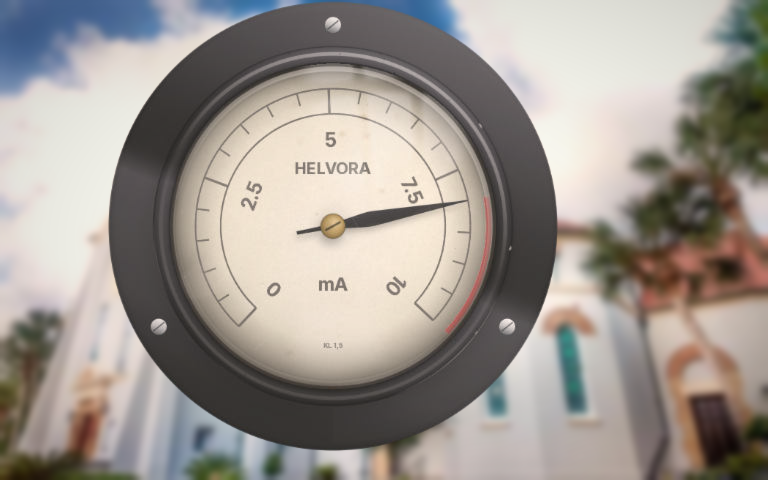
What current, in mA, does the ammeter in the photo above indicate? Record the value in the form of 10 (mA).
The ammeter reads 8 (mA)
